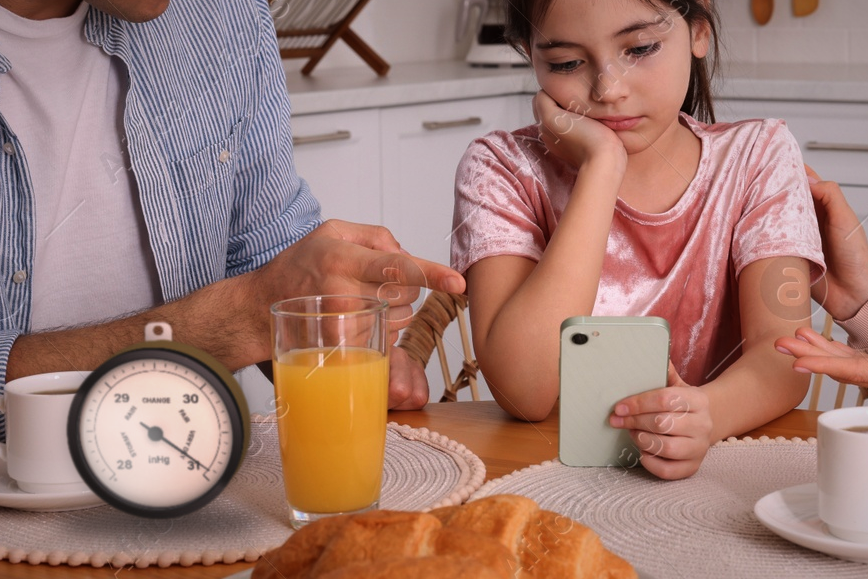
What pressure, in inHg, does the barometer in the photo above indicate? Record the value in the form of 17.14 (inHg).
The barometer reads 30.9 (inHg)
